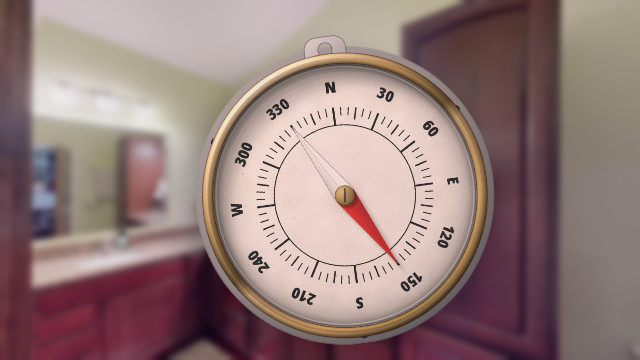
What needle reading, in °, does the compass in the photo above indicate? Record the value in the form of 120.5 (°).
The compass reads 150 (°)
